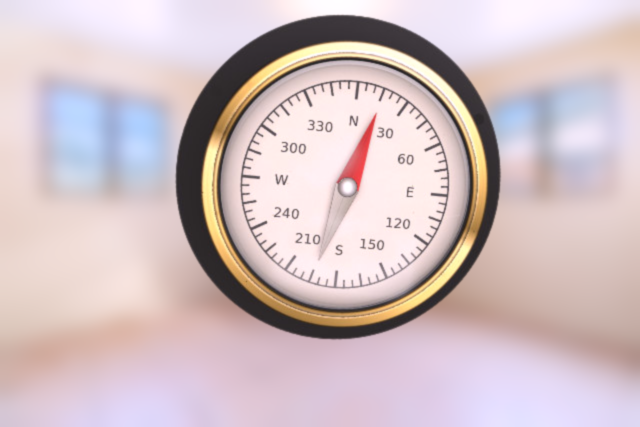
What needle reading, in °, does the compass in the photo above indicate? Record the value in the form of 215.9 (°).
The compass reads 15 (°)
